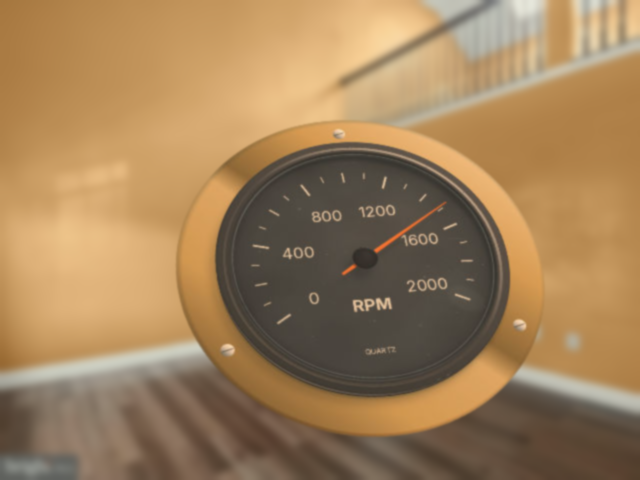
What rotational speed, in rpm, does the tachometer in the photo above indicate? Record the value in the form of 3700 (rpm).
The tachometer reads 1500 (rpm)
